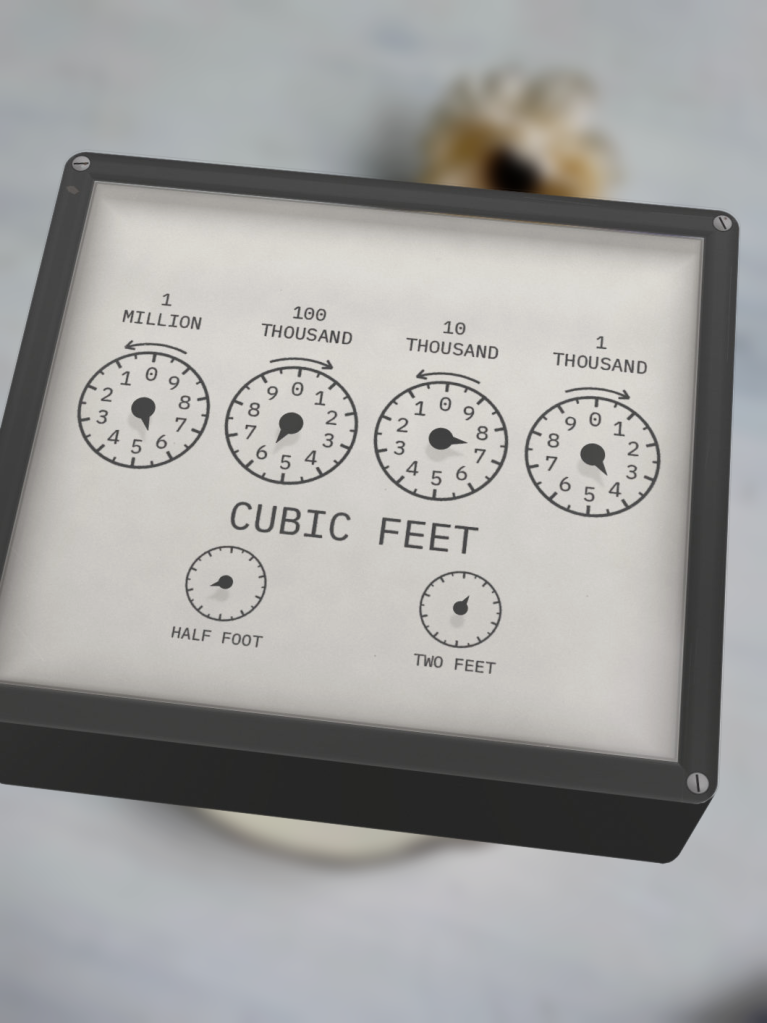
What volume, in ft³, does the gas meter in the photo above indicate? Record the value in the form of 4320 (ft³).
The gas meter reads 557400 (ft³)
